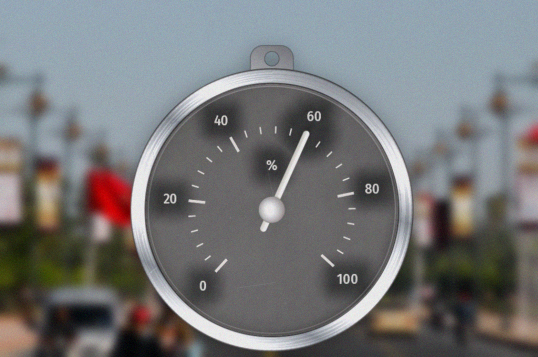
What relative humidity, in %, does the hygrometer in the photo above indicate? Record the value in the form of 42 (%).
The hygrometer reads 60 (%)
